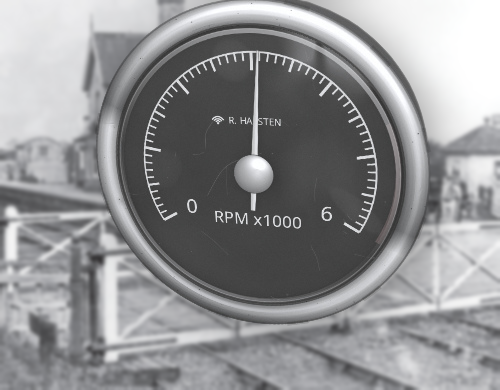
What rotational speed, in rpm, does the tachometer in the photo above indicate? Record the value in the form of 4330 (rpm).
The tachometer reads 3100 (rpm)
